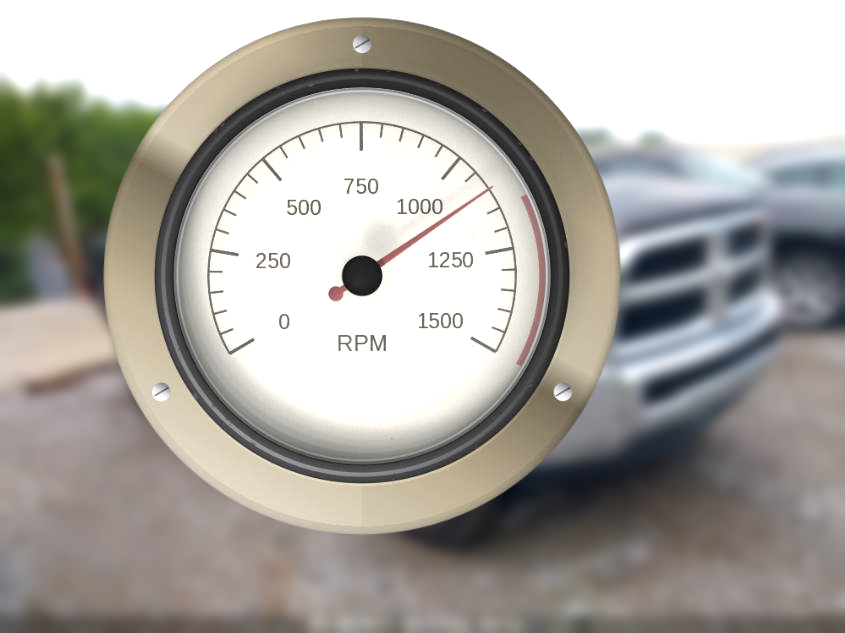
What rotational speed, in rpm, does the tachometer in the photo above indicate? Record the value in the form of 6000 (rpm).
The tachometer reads 1100 (rpm)
